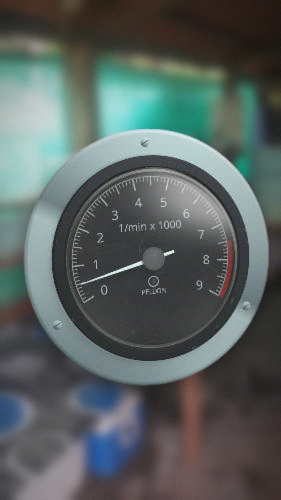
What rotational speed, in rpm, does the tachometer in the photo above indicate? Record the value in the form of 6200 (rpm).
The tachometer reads 500 (rpm)
